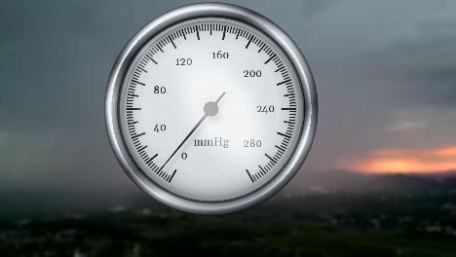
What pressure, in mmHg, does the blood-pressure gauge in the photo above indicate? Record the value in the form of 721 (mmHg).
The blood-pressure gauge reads 10 (mmHg)
